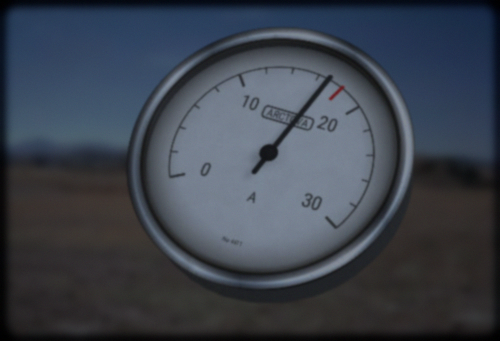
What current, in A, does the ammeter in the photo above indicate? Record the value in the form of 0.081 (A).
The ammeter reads 17 (A)
